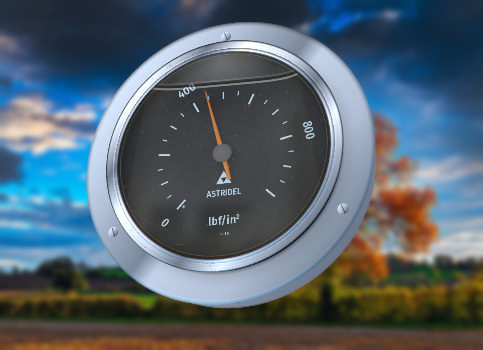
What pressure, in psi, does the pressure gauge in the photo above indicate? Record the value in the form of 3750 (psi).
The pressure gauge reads 450 (psi)
